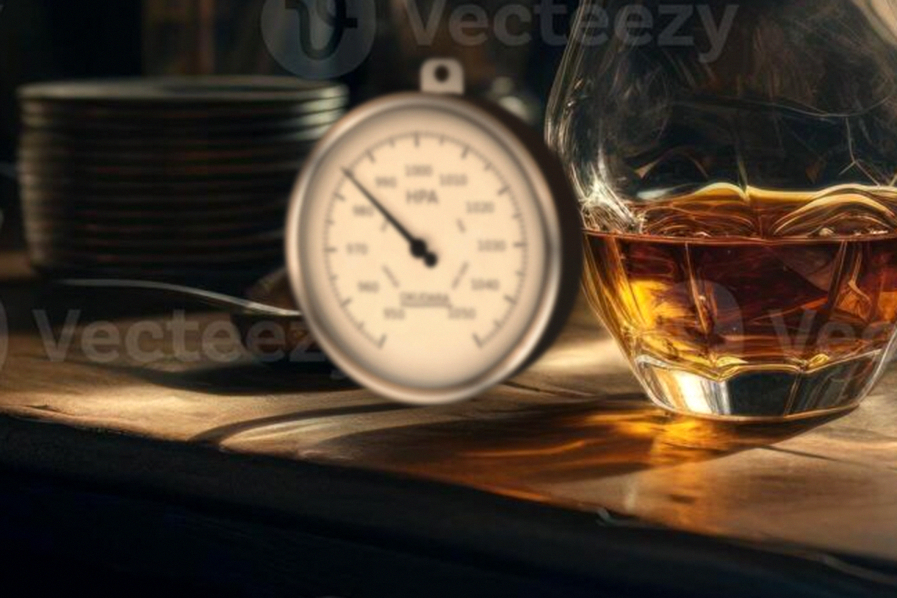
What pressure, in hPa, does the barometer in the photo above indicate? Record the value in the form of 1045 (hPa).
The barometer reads 985 (hPa)
